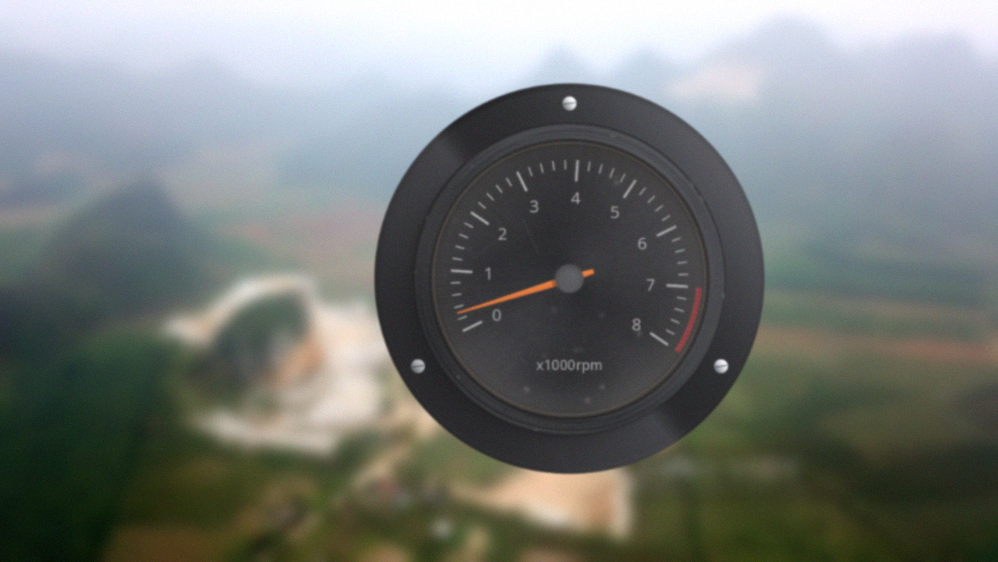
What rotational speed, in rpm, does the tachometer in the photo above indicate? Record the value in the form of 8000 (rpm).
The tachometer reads 300 (rpm)
